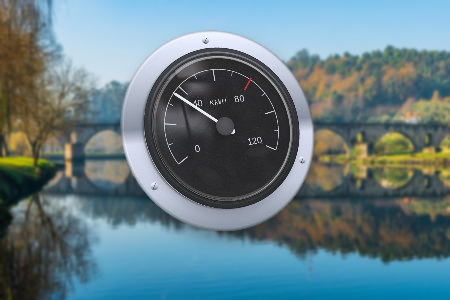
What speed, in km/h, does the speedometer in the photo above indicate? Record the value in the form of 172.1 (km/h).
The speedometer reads 35 (km/h)
